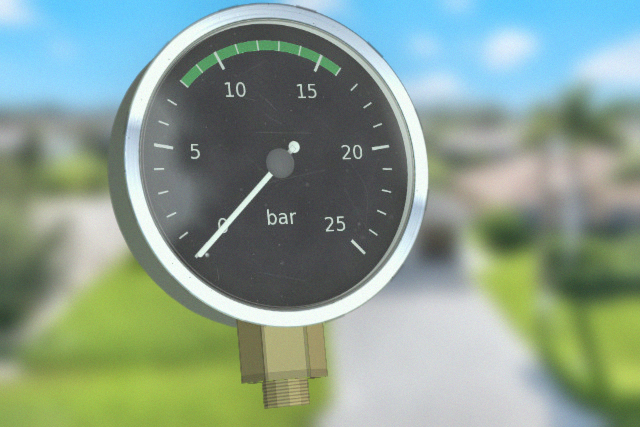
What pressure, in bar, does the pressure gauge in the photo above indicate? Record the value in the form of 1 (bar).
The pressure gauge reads 0 (bar)
